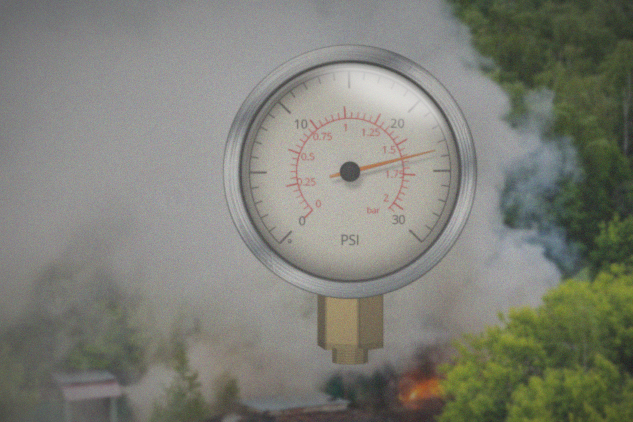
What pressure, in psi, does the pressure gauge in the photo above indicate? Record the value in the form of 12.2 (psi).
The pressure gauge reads 23.5 (psi)
